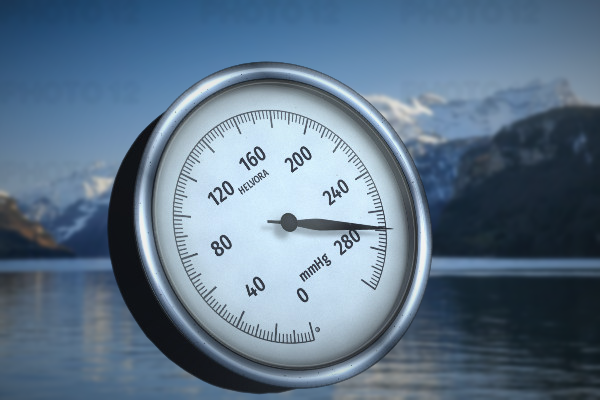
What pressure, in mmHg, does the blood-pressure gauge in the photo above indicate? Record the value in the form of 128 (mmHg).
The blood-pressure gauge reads 270 (mmHg)
